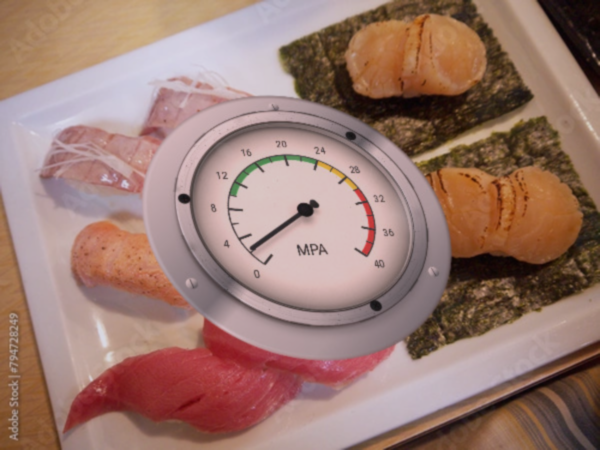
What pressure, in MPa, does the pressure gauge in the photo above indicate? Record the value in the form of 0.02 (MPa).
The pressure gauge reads 2 (MPa)
